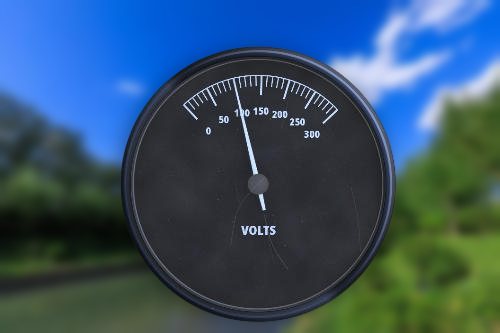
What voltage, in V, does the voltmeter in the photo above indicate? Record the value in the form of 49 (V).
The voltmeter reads 100 (V)
